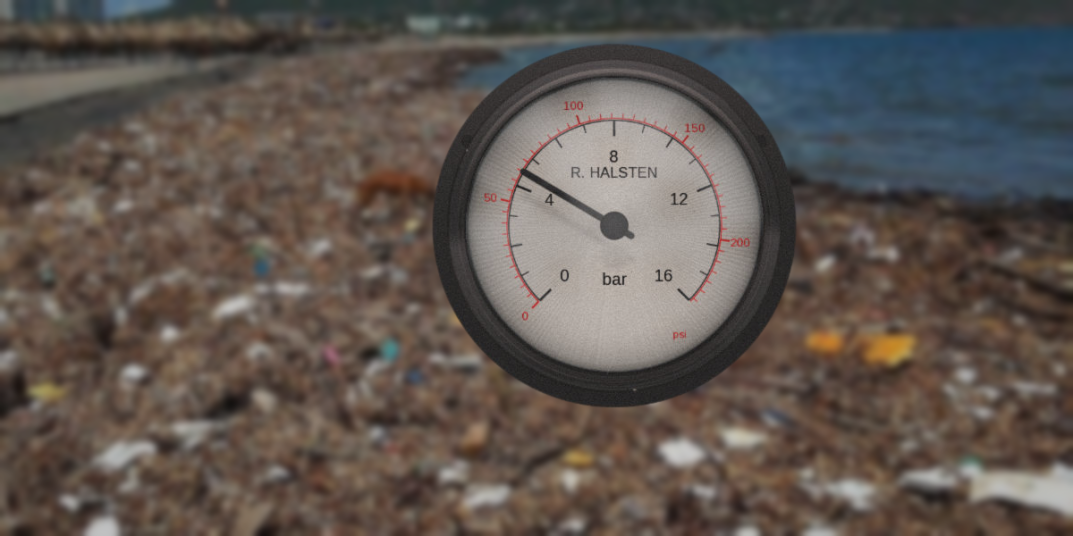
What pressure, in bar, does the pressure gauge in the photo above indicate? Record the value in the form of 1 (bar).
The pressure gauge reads 4.5 (bar)
